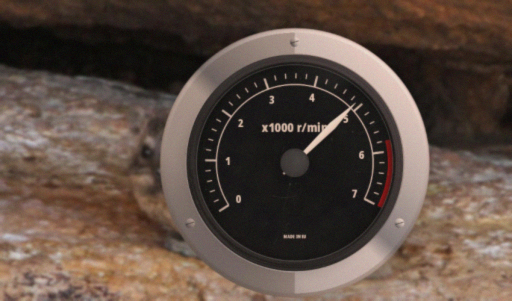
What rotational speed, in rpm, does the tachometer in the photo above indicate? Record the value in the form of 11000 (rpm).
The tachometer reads 4900 (rpm)
